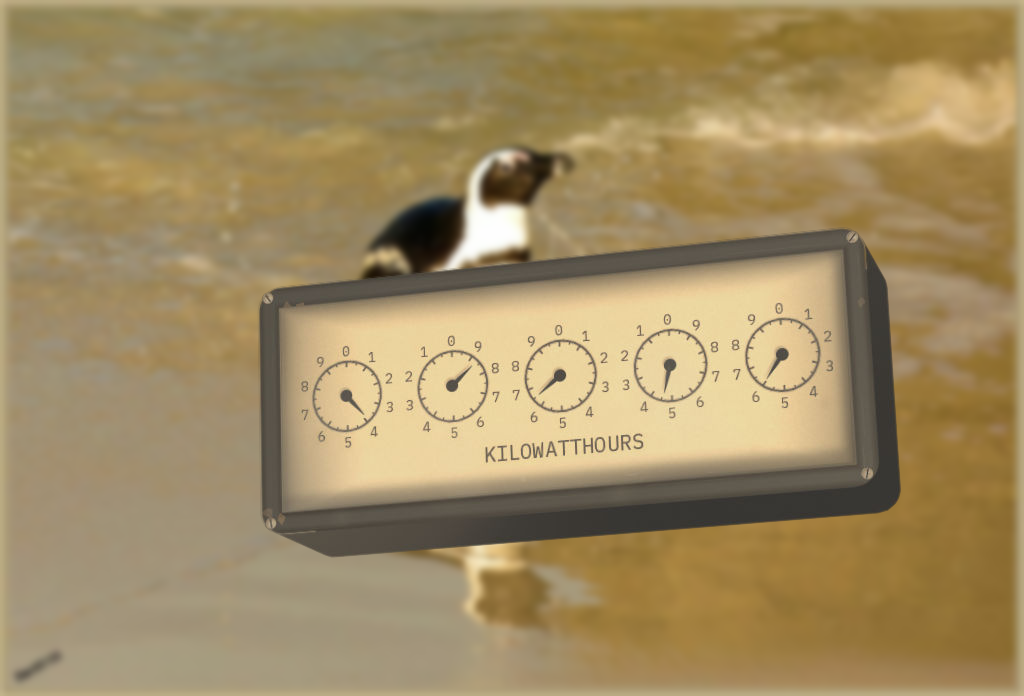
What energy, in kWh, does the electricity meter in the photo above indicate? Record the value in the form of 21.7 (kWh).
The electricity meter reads 38646 (kWh)
